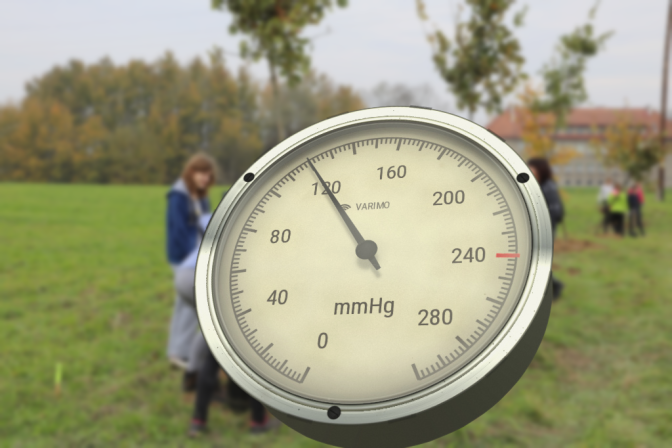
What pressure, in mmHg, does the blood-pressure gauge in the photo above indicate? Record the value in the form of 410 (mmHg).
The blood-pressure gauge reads 120 (mmHg)
